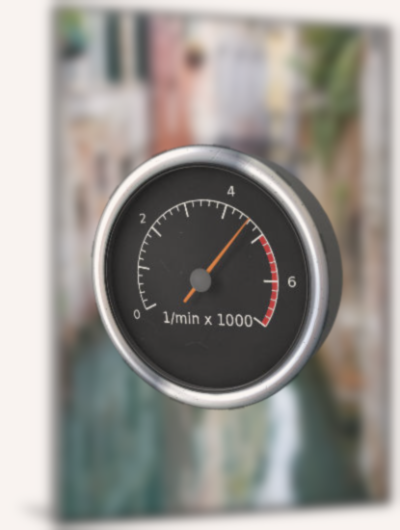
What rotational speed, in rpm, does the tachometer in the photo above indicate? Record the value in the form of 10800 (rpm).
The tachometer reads 4600 (rpm)
